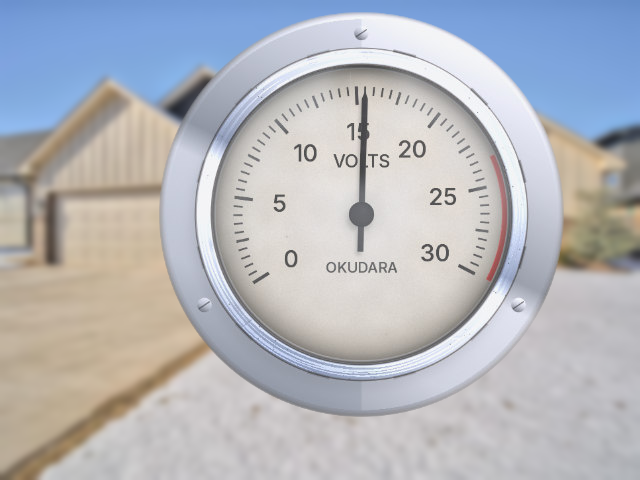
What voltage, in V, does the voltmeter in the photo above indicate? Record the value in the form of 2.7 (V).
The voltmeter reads 15.5 (V)
